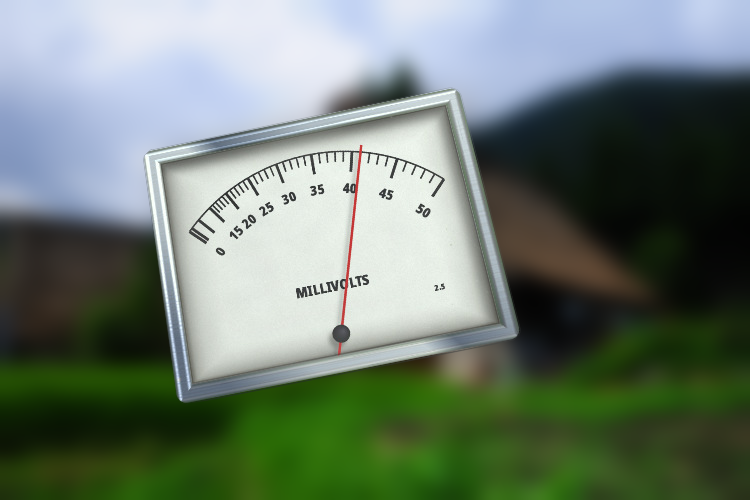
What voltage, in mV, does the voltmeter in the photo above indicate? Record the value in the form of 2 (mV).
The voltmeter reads 41 (mV)
